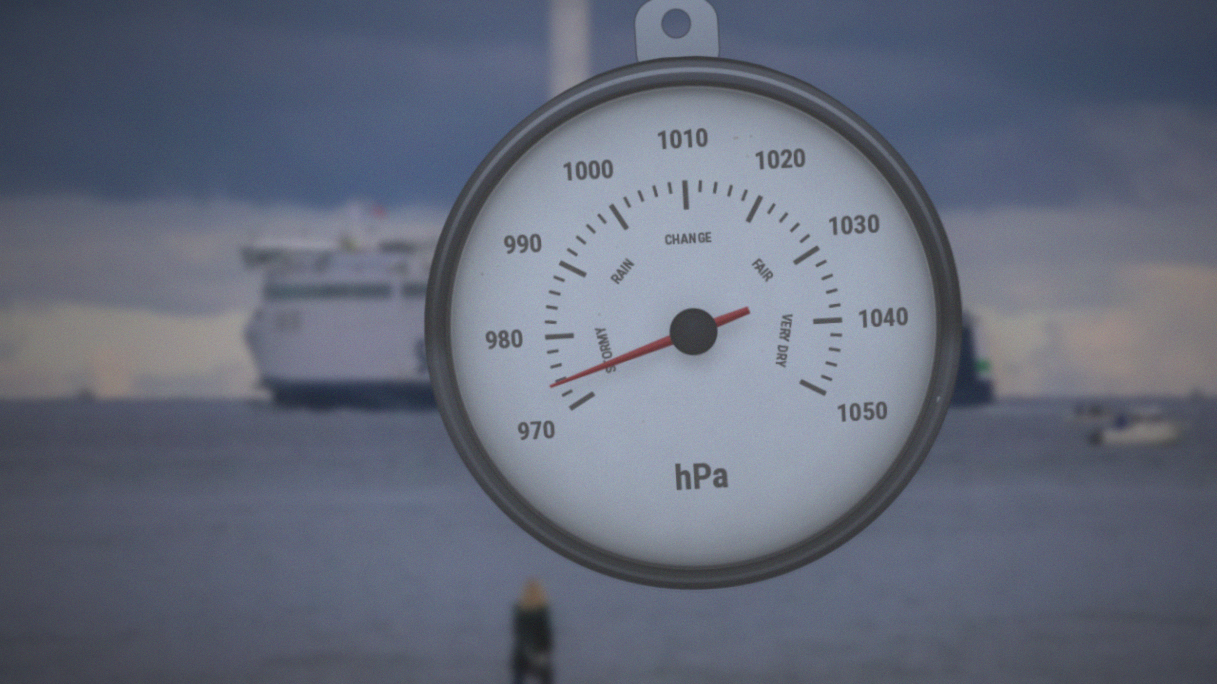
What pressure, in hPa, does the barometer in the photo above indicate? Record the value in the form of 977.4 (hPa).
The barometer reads 974 (hPa)
